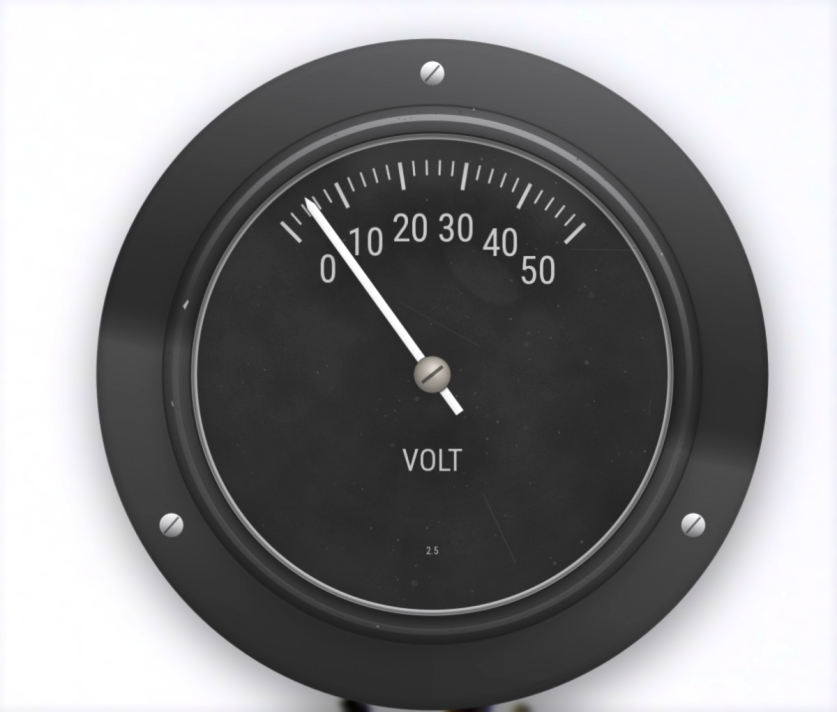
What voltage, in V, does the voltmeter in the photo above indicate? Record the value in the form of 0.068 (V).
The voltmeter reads 5 (V)
